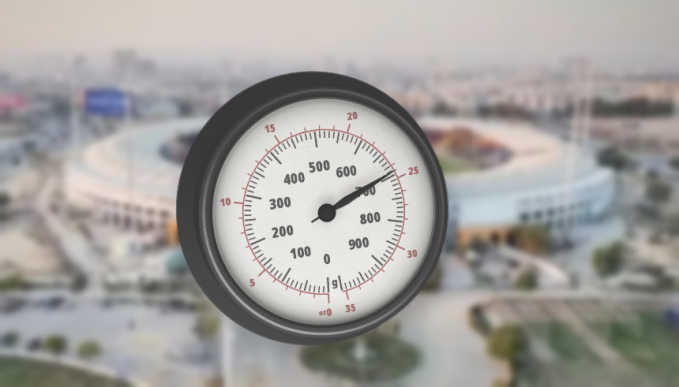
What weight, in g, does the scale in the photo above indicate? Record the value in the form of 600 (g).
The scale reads 690 (g)
